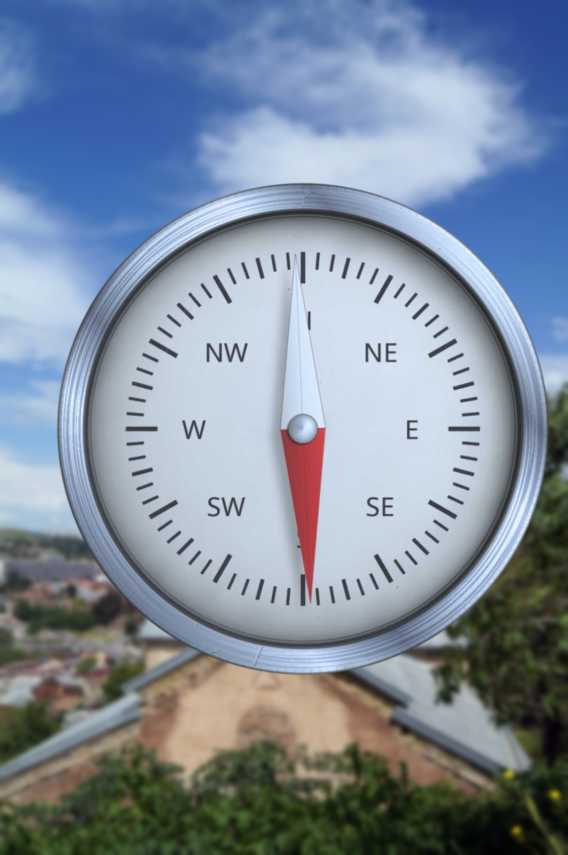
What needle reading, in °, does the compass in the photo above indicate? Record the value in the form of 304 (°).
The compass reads 177.5 (°)
